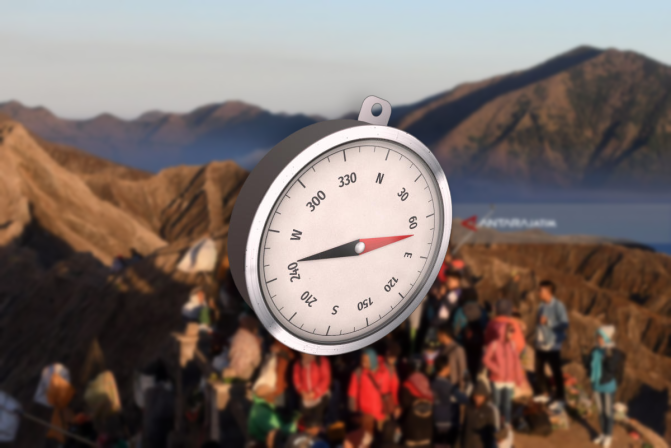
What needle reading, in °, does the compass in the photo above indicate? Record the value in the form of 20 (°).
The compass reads 70 (°)
